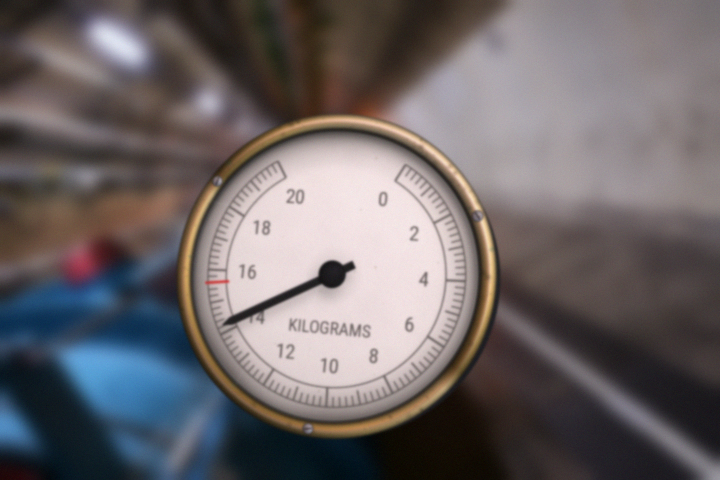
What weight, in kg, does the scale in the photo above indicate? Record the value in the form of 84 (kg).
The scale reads 14.2 (kg)
